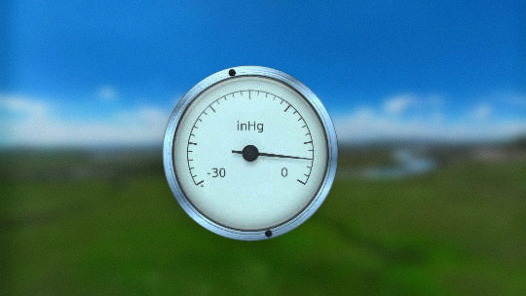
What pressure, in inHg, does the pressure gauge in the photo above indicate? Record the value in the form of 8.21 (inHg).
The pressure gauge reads -3 (inHg)
